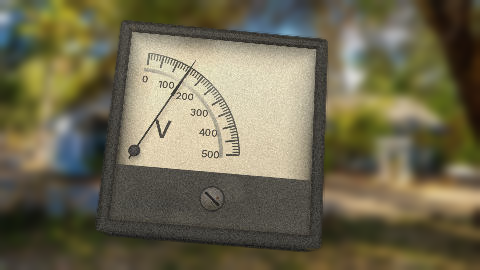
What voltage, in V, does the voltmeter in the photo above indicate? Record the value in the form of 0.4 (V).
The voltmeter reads 150 (V)
